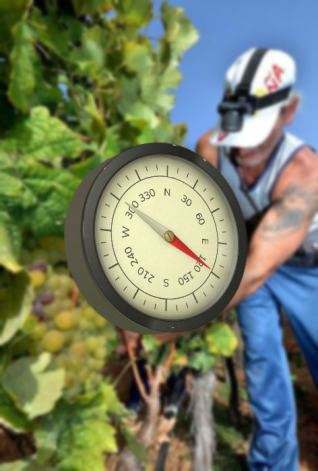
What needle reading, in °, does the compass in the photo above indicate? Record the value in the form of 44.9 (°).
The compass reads 120 (°)
